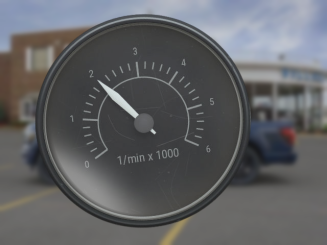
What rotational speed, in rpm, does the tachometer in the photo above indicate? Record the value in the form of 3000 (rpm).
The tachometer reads 2000 (rpm)
